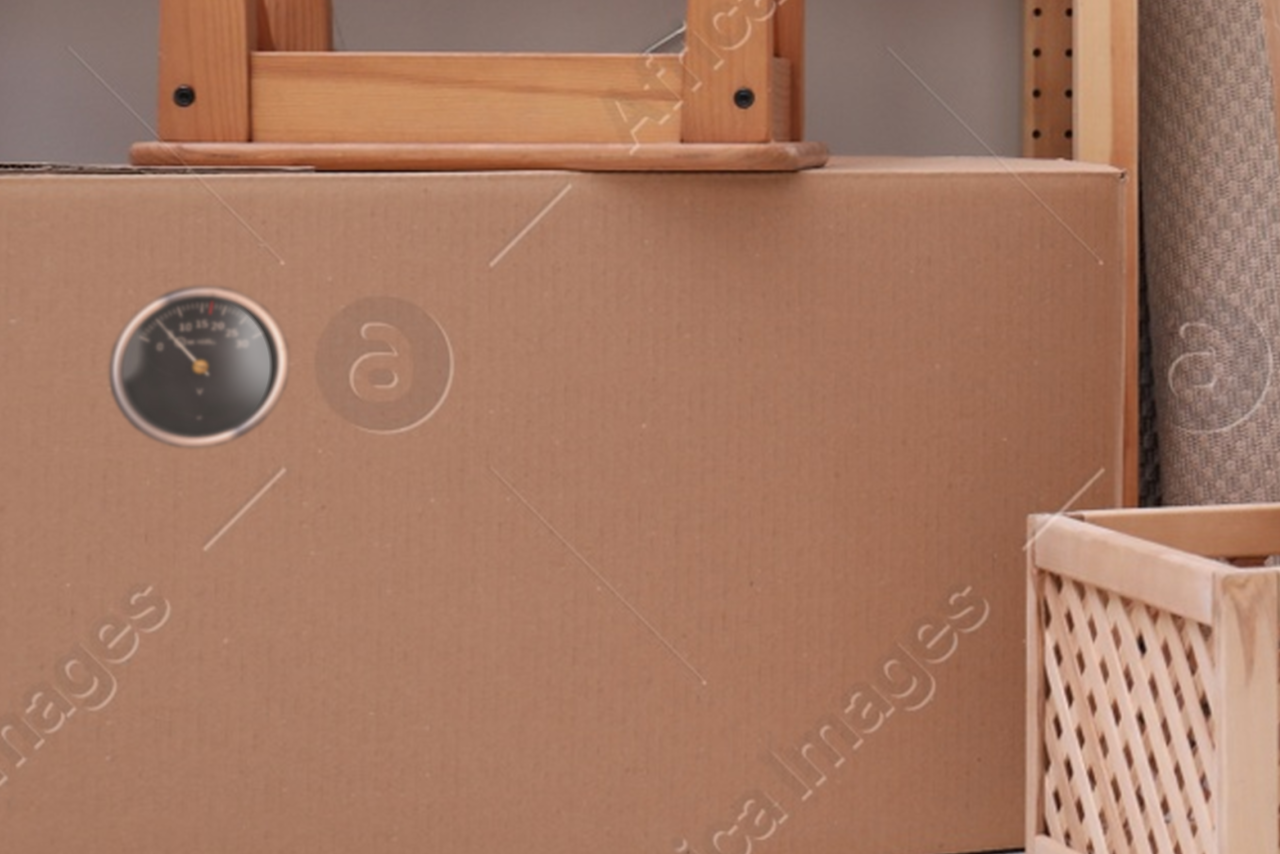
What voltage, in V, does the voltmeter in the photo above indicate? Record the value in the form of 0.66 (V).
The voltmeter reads 5 (V)
